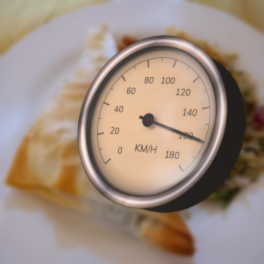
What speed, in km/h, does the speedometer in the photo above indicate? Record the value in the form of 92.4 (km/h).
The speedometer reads 160 (km/h)
